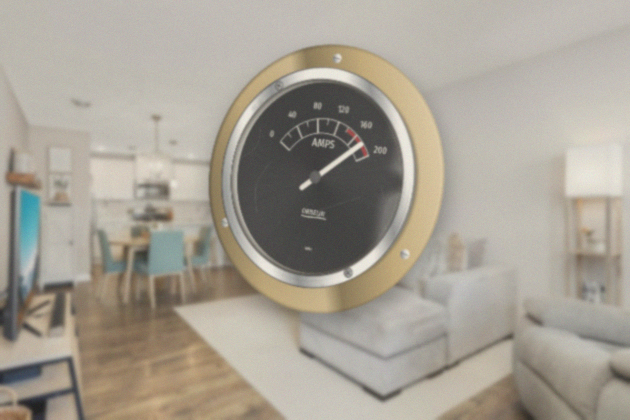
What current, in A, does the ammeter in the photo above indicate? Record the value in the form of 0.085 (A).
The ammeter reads 180 (A)
